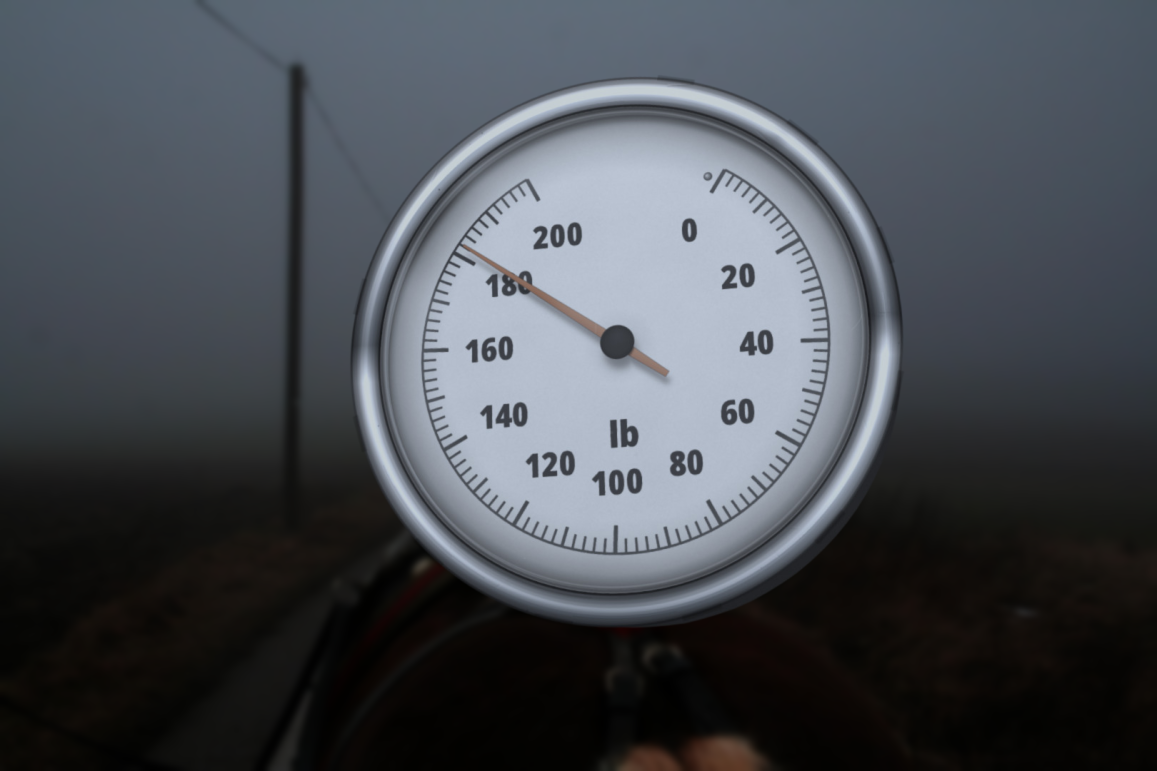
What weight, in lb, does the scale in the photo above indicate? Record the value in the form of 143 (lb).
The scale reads 182 (lb)
